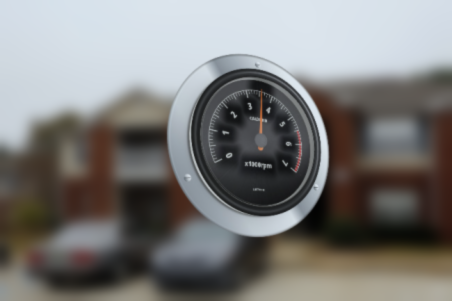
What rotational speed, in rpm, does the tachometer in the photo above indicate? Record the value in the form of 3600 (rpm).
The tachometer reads 3500 (rpm)
